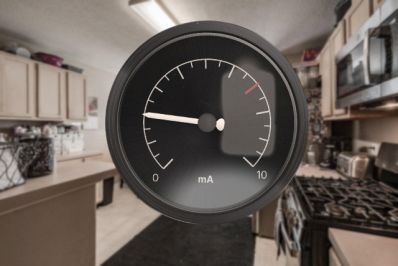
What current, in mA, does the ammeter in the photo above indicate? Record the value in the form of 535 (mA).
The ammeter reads 2 (mA)
